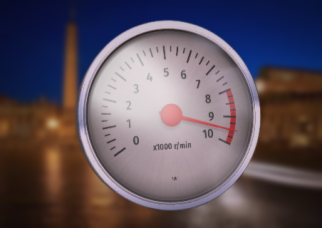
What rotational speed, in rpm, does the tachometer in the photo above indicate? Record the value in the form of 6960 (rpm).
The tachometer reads 9500 (rpm)
